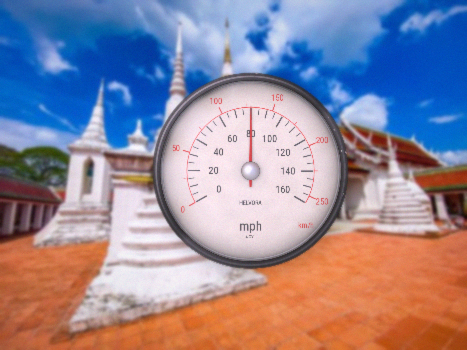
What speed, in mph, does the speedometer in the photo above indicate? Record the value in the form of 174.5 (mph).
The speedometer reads 80 (mph)
